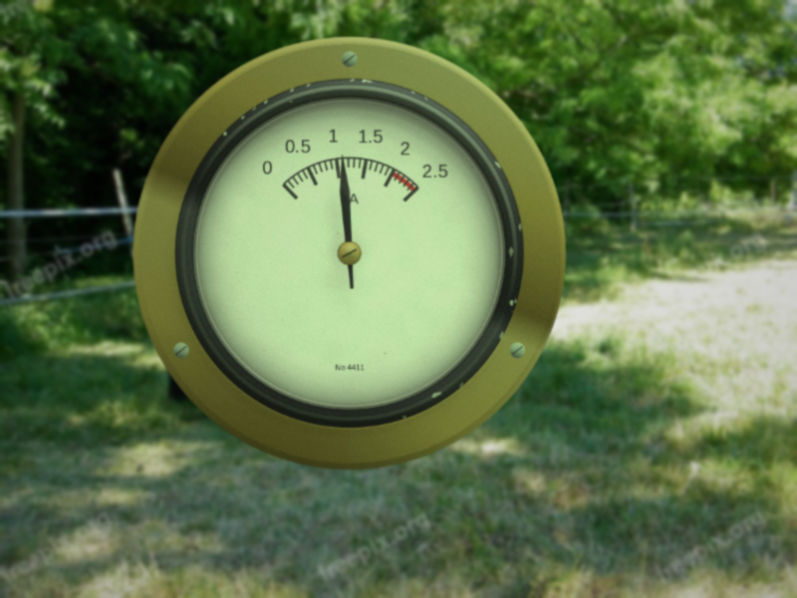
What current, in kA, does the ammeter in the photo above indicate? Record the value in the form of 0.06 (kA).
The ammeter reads 1.1 (kA)
